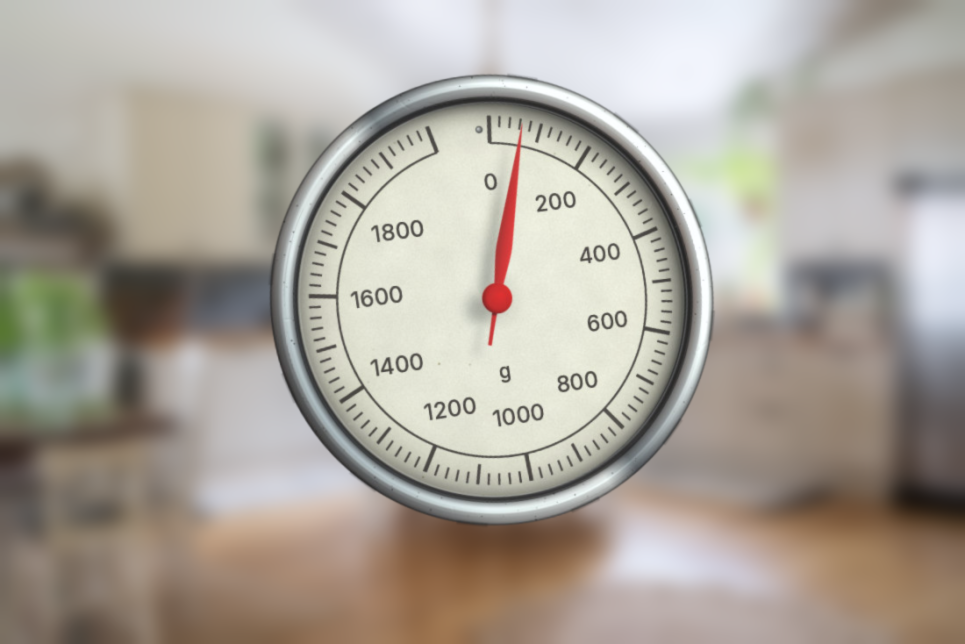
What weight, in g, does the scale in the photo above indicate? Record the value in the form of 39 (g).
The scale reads 60 (g)
